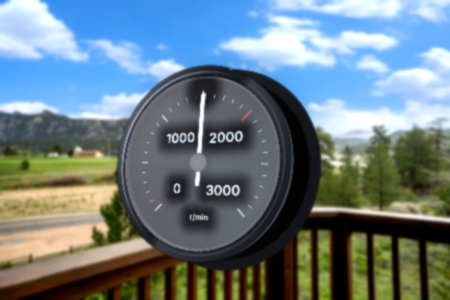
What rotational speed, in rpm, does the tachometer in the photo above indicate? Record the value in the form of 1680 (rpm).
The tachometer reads 1500 (rpm)
